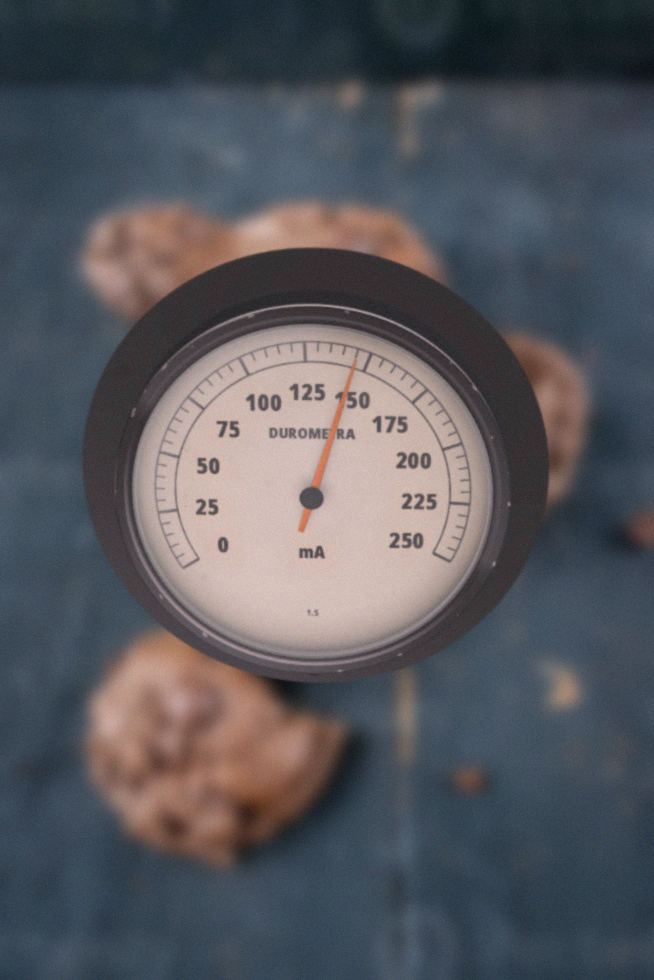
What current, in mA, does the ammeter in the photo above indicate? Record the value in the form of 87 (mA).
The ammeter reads 145 (mA)
